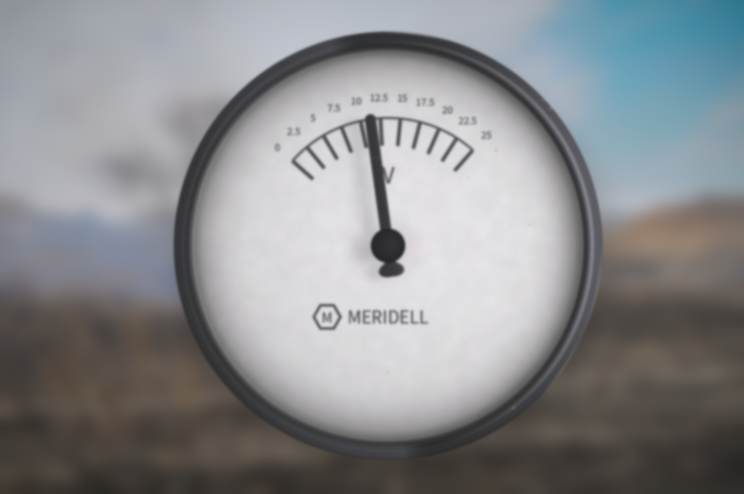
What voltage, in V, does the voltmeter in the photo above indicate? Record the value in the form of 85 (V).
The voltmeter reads 11.25 (V)
